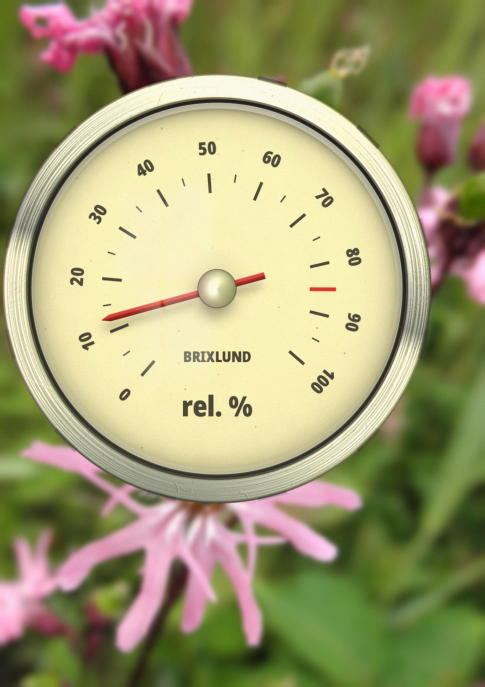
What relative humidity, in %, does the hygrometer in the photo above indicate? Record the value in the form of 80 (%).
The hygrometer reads 12.5 (%)
